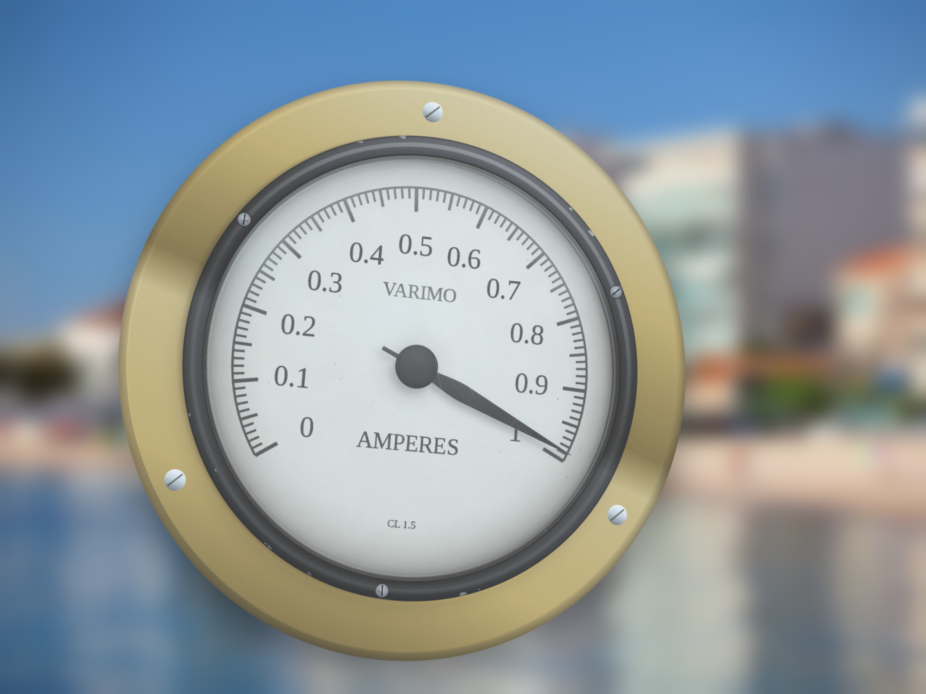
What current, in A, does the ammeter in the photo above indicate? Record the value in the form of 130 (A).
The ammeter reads 0.99 (A)
